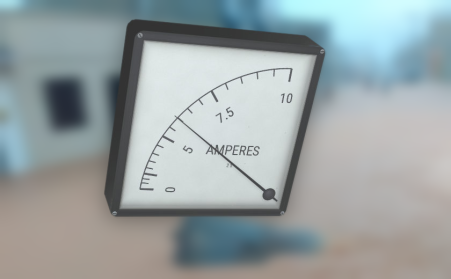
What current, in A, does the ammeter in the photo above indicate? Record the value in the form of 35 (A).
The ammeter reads 6 (A)
